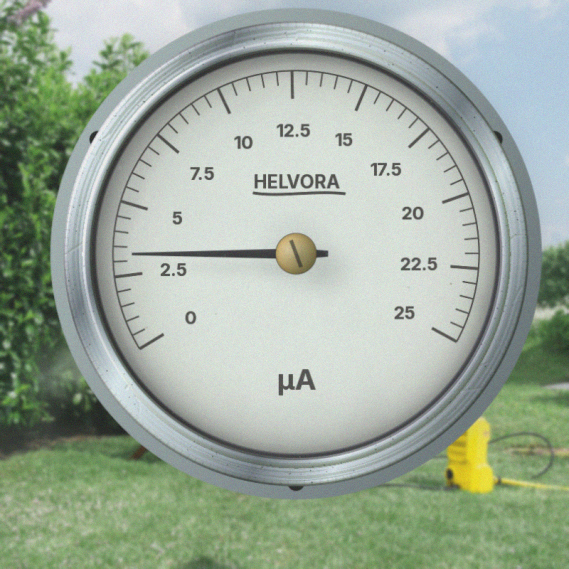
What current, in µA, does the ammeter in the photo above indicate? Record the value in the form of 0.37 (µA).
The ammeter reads 3.25 (µA)
